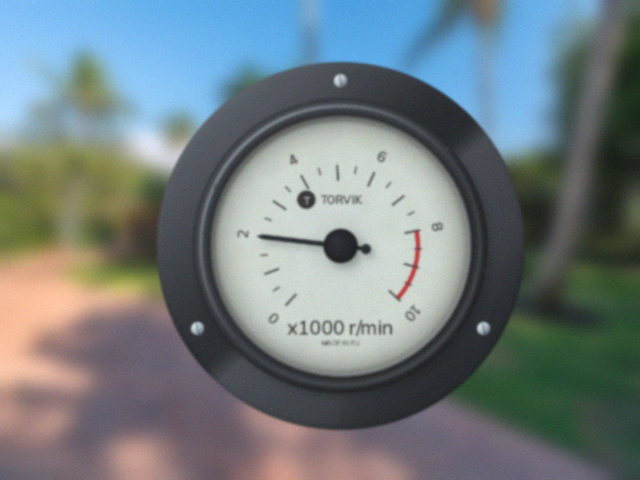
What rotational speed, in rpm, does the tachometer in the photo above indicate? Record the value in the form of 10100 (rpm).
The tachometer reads 2000 (rpm)
